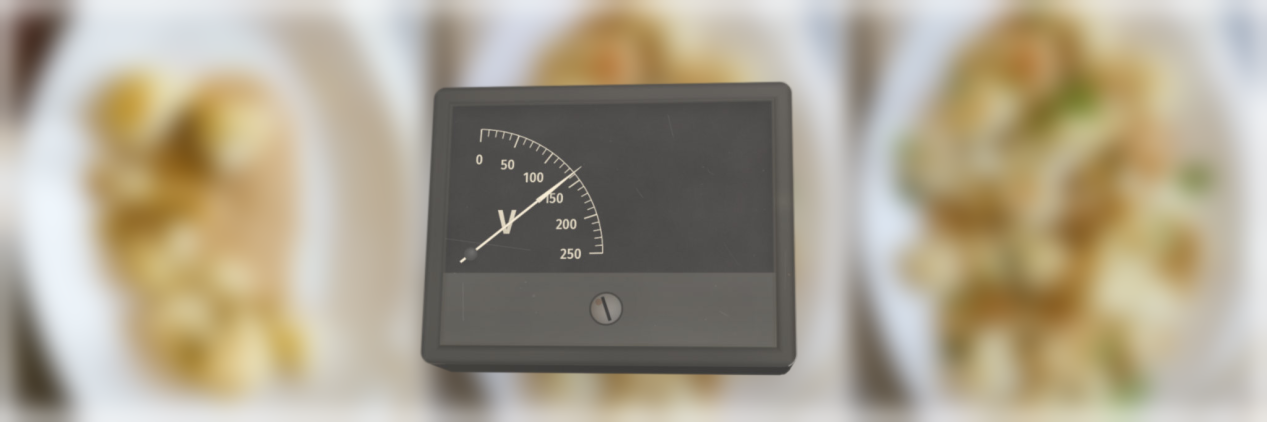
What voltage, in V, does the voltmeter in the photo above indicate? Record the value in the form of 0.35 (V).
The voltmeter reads 140 (V)
